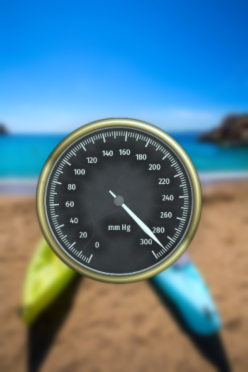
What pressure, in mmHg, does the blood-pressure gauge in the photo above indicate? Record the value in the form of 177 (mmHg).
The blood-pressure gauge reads 290 (mmHg)
